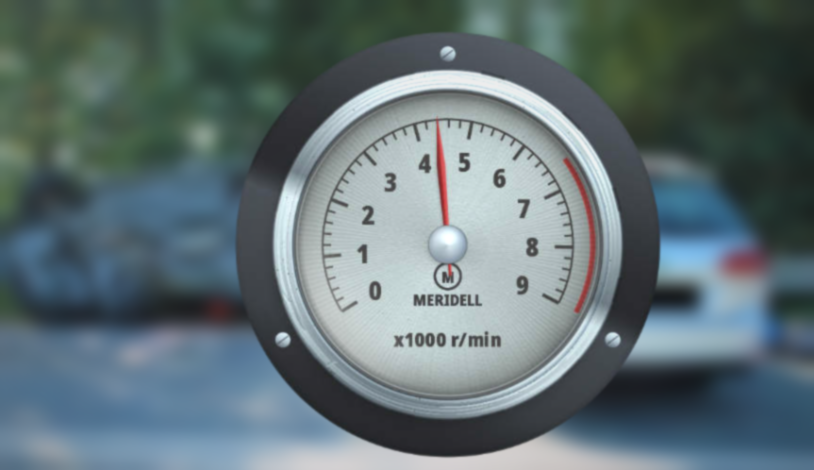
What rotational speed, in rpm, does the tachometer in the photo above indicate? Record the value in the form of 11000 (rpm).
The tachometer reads 4400 (rpm)
